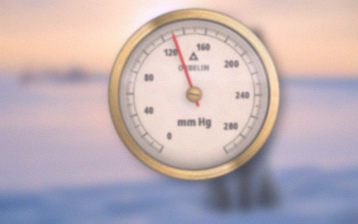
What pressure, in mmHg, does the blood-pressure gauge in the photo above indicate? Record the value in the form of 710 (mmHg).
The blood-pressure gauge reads 130 (mmHg)
